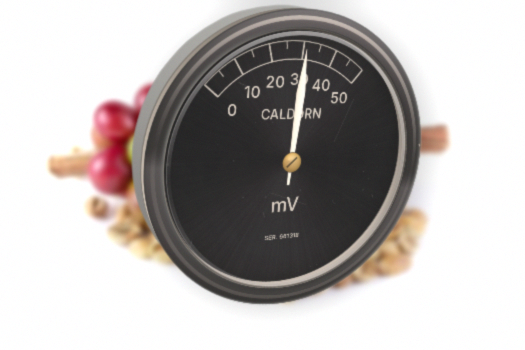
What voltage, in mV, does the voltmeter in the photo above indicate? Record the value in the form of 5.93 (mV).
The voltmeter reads 30 (mV)
